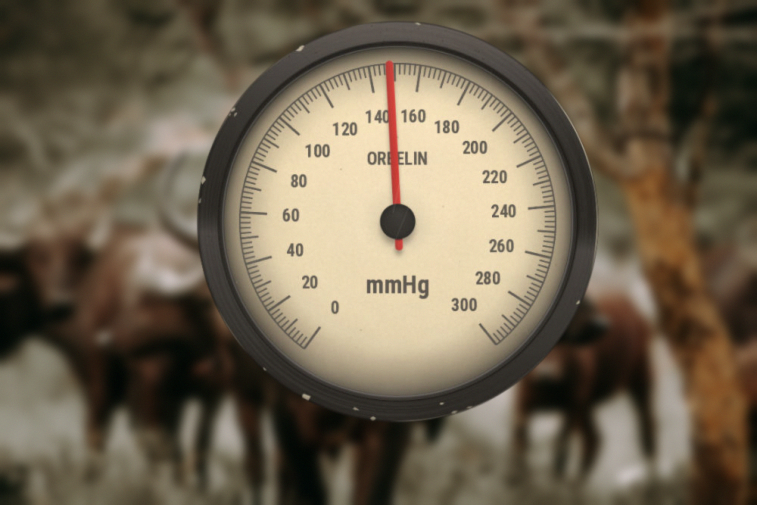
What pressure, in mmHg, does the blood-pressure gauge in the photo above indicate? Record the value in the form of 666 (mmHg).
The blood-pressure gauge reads 148 (mmHg)
